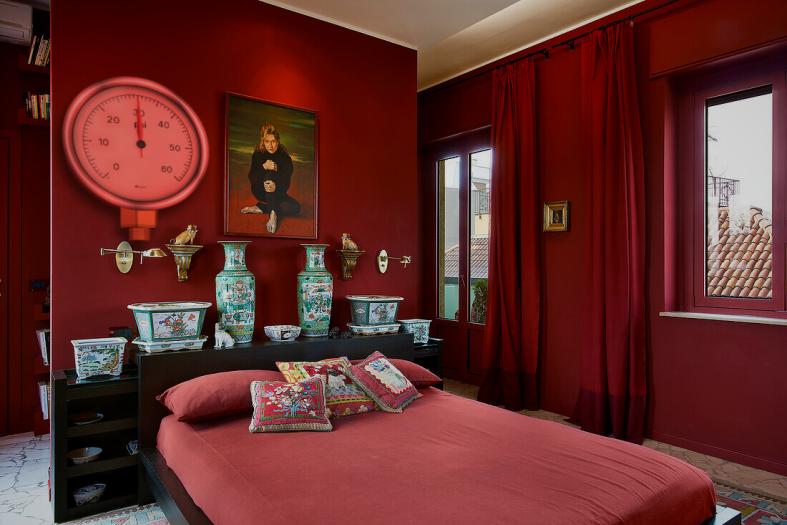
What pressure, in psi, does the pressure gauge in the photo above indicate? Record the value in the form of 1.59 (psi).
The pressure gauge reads 30 (psi)
